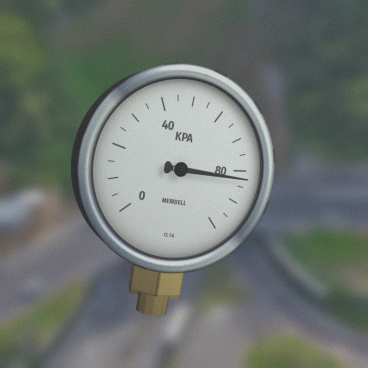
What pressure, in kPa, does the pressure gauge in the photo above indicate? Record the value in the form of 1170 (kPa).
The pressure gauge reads 82.5 (kPa)
